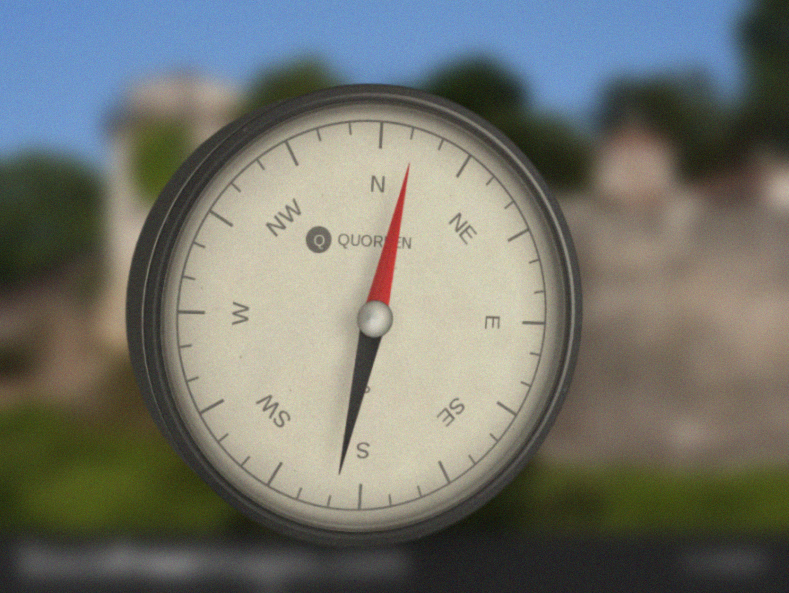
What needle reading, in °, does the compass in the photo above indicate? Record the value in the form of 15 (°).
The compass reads 10 (°)
